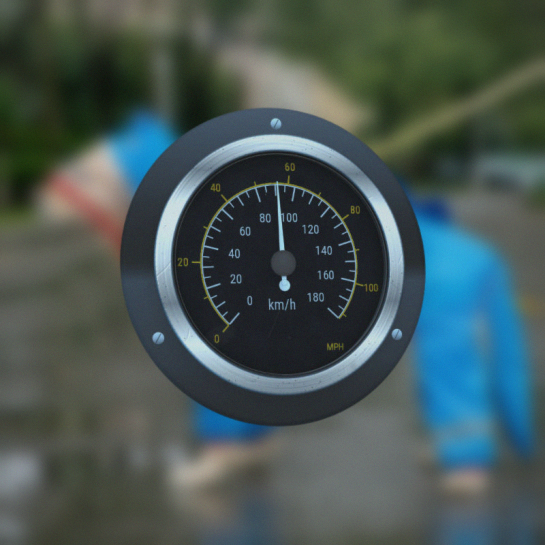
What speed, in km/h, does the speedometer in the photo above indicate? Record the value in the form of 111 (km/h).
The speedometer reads 90 (km/h)
